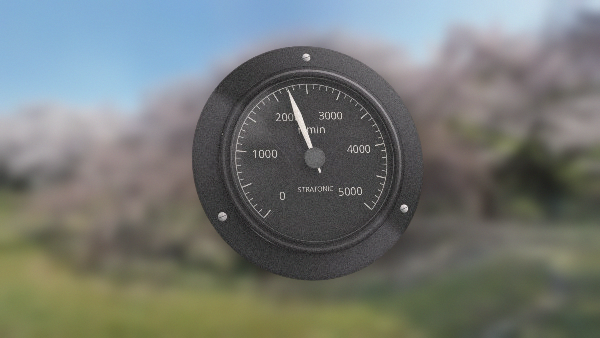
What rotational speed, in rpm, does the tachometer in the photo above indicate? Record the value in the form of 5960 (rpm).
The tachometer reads 2200 (rpm)
